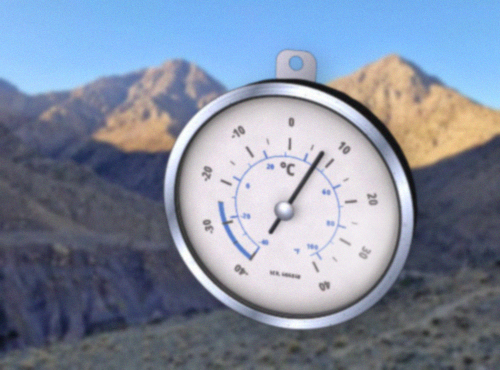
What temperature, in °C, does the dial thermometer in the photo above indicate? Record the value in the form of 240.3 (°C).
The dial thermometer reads 7.5 (°C)
